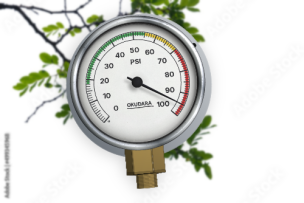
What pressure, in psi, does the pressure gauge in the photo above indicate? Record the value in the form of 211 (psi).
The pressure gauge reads 95 (psi)
